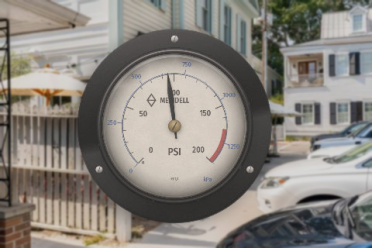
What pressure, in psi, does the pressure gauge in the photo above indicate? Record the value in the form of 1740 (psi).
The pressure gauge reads 95 (psi)
